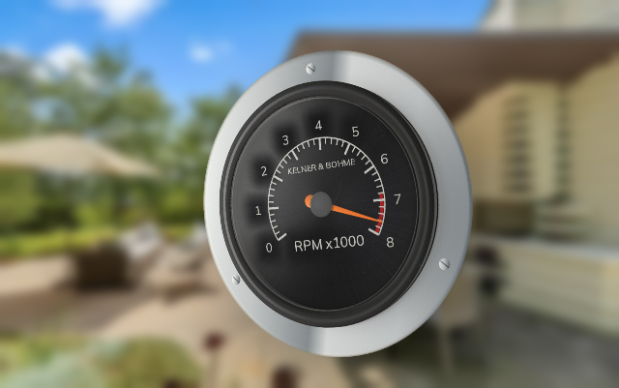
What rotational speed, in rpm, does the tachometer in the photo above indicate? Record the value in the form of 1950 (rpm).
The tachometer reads 7600 (rpm)
